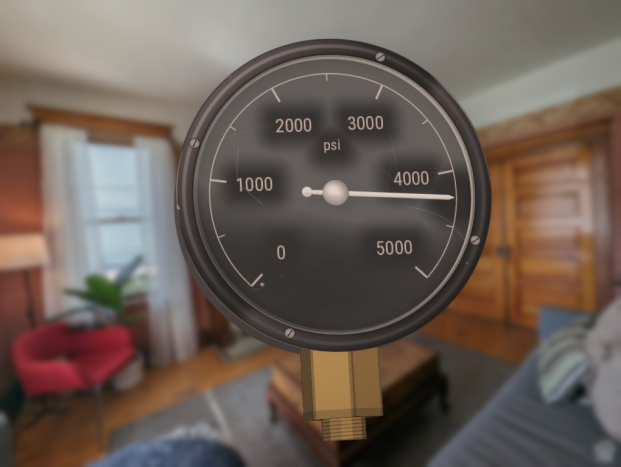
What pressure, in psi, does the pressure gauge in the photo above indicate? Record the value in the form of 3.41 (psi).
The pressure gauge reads 4250 (psi)
